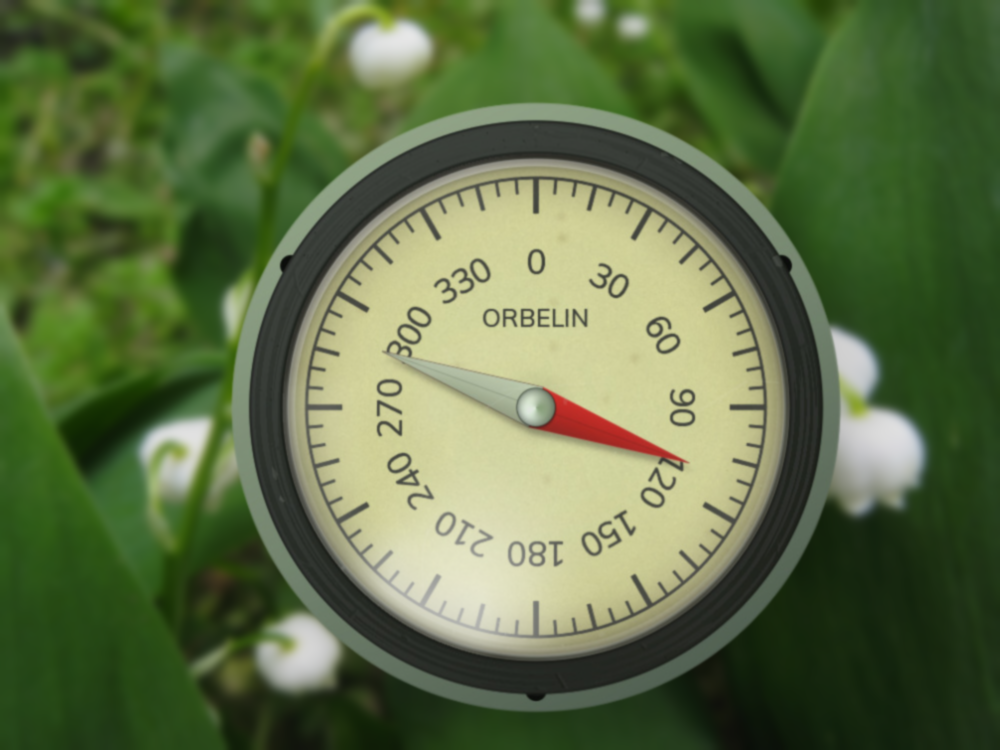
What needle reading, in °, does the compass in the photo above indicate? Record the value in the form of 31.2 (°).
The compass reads 110 (°)
